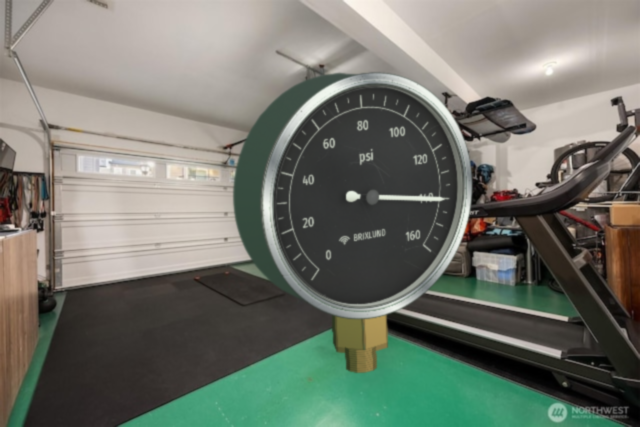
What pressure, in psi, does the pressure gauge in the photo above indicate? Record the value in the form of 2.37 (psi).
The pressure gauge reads 140 (psi)
